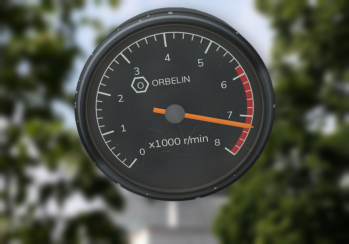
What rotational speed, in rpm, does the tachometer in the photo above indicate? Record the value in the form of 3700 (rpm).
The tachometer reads 7200 (rpm)
